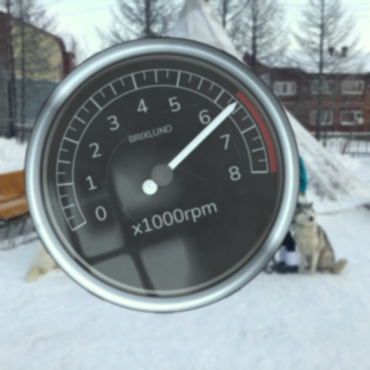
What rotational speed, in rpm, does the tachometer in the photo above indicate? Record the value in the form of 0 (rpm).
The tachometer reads 6375 (rpm)
